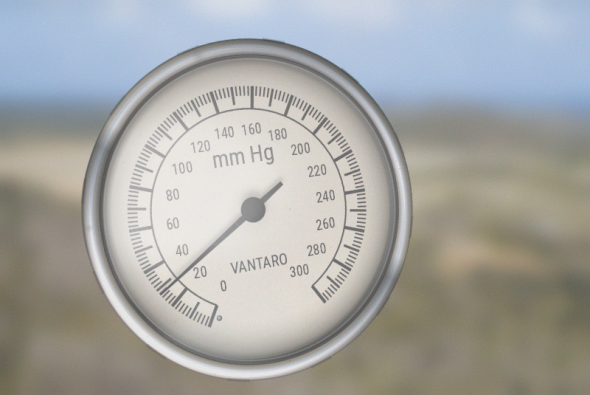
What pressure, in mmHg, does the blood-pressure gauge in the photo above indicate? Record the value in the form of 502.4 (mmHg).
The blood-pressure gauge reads 28 (mmHg)
